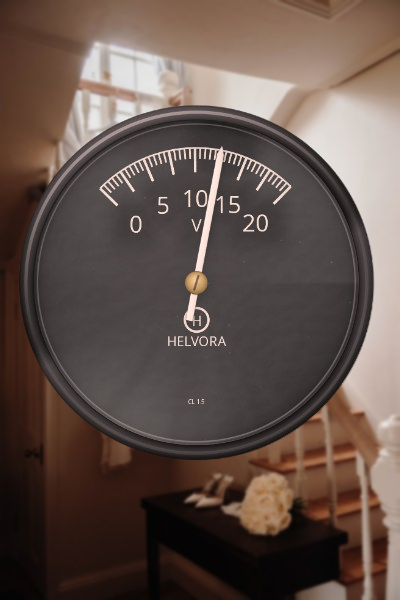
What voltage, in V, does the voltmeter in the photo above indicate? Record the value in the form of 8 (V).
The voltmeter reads 12.5 (V)
